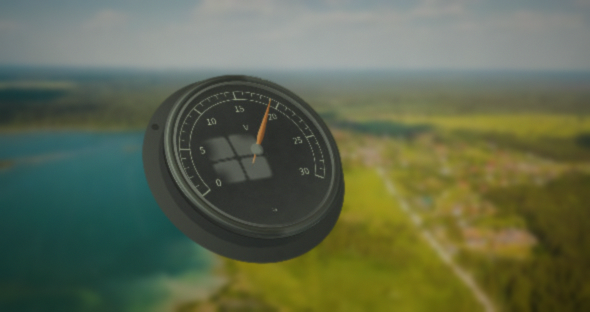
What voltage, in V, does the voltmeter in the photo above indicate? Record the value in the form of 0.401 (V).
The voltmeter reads 19 (V)
